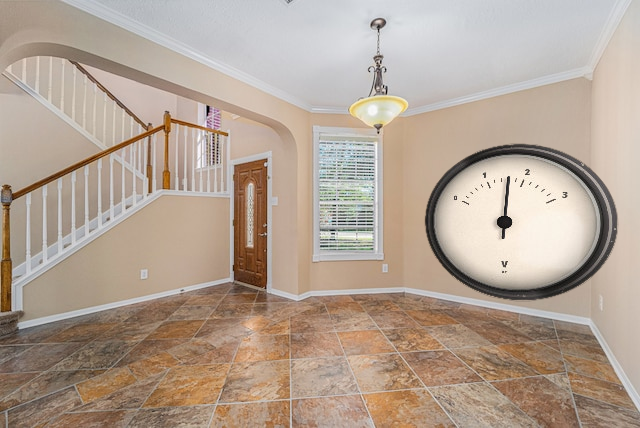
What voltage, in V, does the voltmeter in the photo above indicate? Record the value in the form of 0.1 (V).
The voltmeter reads 1.6 (V)
